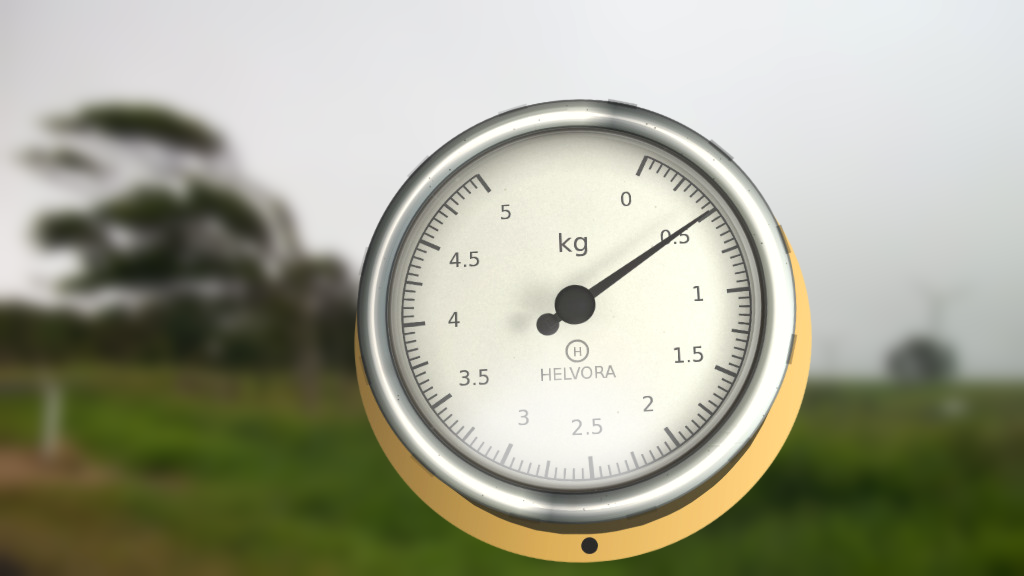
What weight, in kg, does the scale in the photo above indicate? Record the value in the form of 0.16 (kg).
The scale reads 0.5 (kg)
